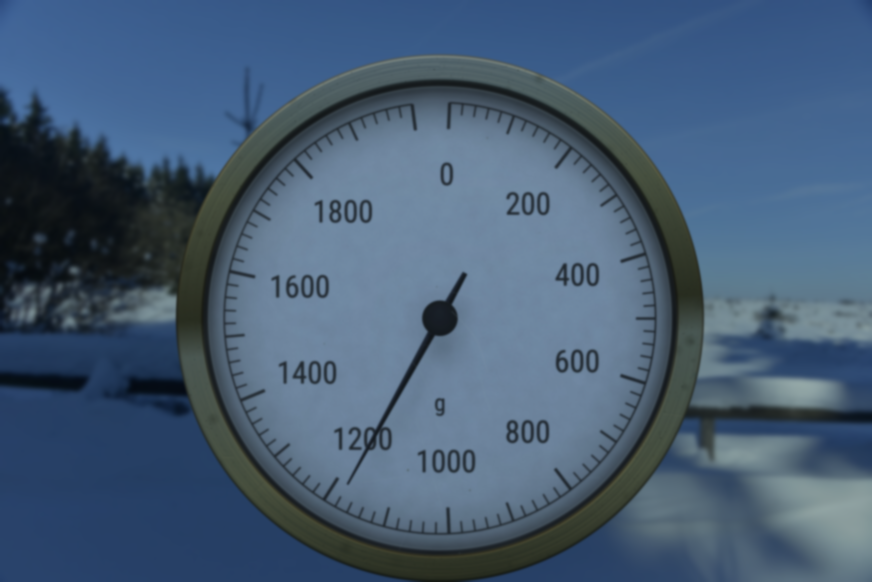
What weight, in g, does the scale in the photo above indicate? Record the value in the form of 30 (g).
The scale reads 1180 (g)
